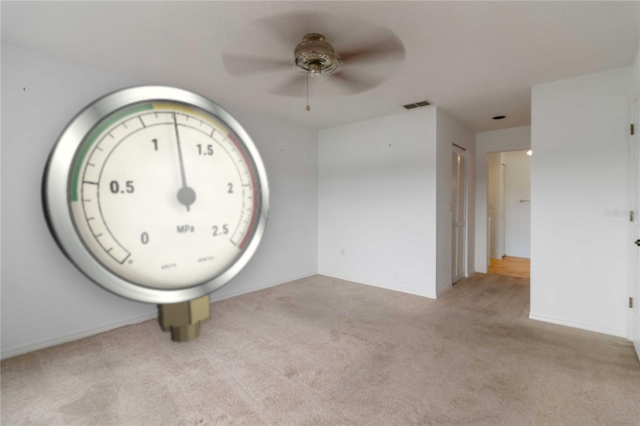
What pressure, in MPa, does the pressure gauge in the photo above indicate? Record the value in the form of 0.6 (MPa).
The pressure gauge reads 1.2 (MPa)
